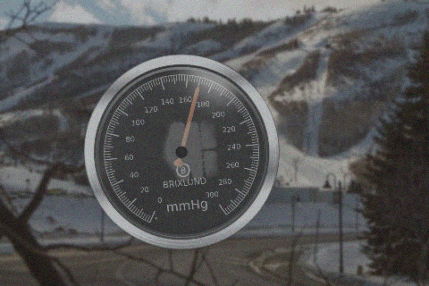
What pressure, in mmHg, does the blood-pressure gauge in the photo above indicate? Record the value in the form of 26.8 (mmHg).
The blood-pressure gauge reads 170 (mmHg)
